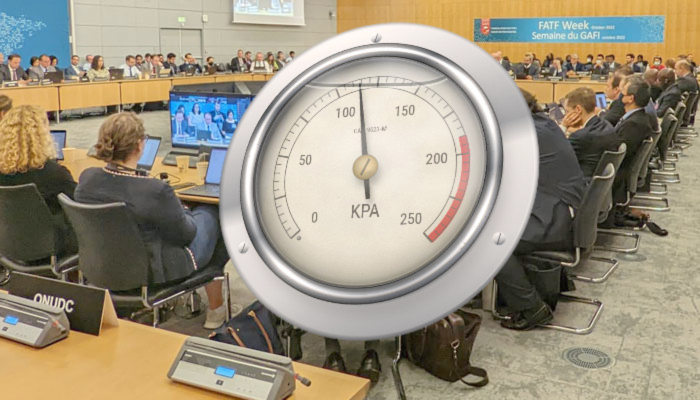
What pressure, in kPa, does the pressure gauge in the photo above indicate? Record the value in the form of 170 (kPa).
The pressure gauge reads 115 (kPa)
